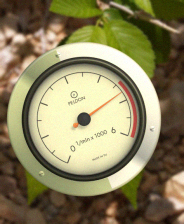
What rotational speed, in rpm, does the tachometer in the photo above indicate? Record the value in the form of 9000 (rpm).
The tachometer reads 4750 (rpm)
